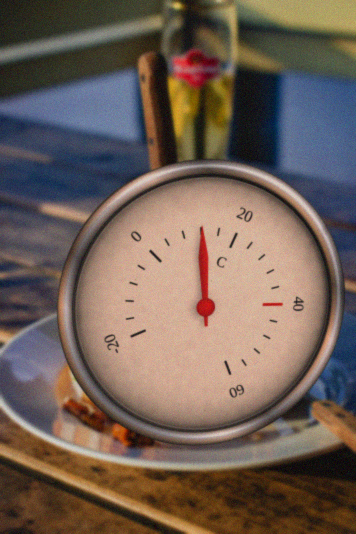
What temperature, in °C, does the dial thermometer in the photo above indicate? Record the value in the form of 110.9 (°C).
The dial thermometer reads 12 (°C)
